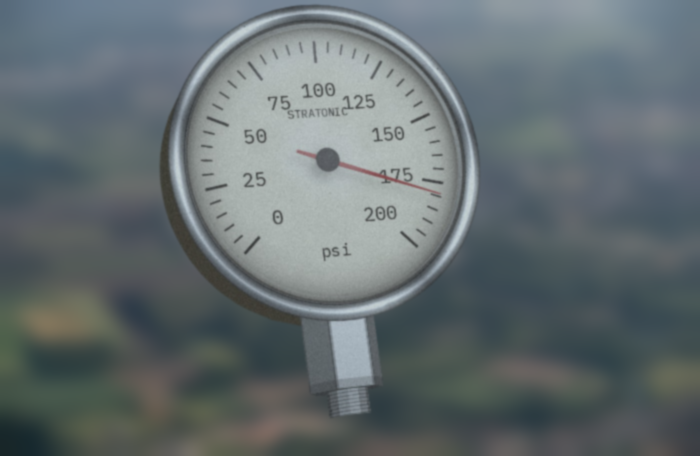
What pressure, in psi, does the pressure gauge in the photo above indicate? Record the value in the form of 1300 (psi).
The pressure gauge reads 180 (psi)
